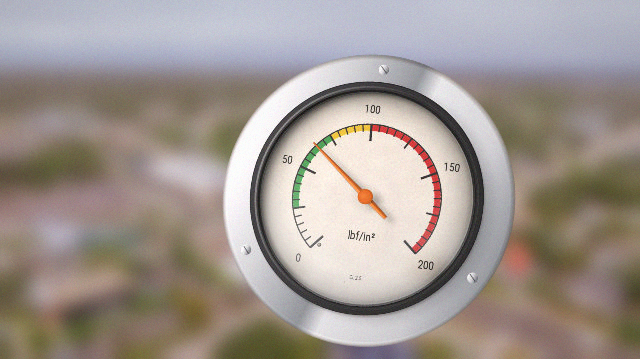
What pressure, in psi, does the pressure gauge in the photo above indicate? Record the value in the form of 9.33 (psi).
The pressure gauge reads 65 (psi)
